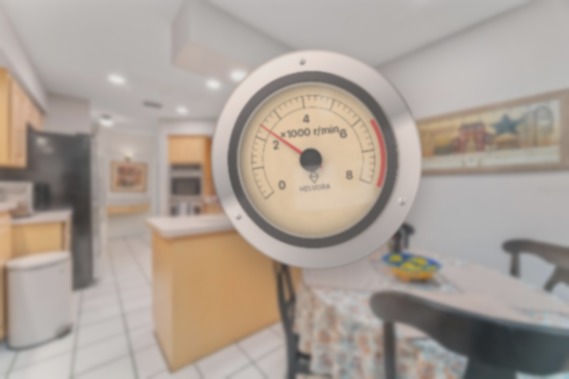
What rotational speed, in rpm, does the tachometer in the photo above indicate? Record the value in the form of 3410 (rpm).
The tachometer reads 2400 (rpm)
